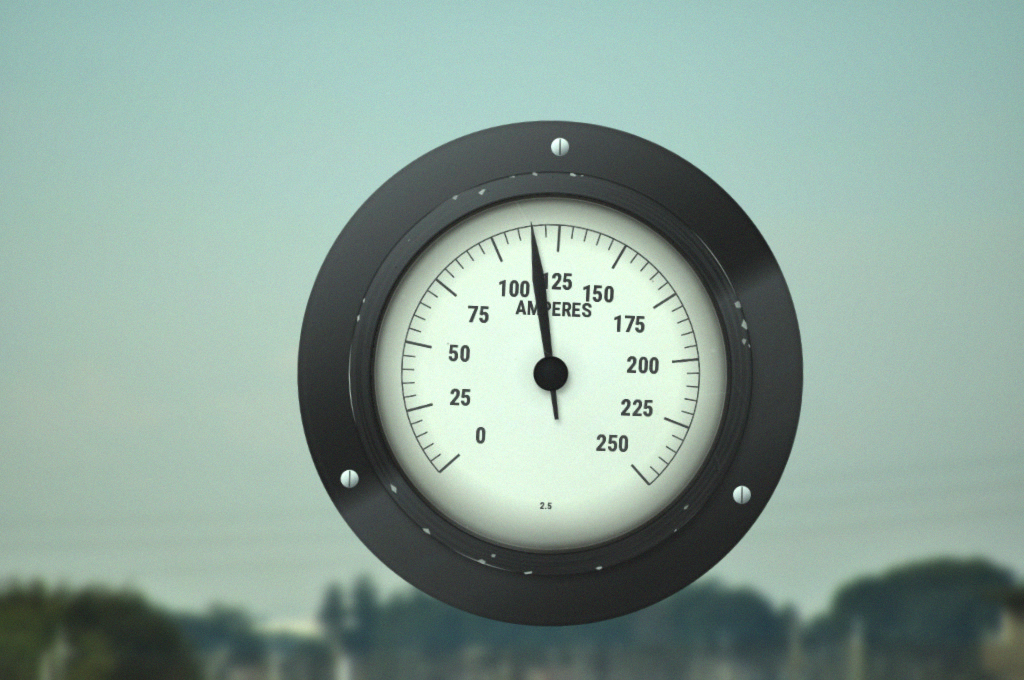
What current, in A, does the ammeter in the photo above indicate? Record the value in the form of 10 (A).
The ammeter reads 115 (A)
